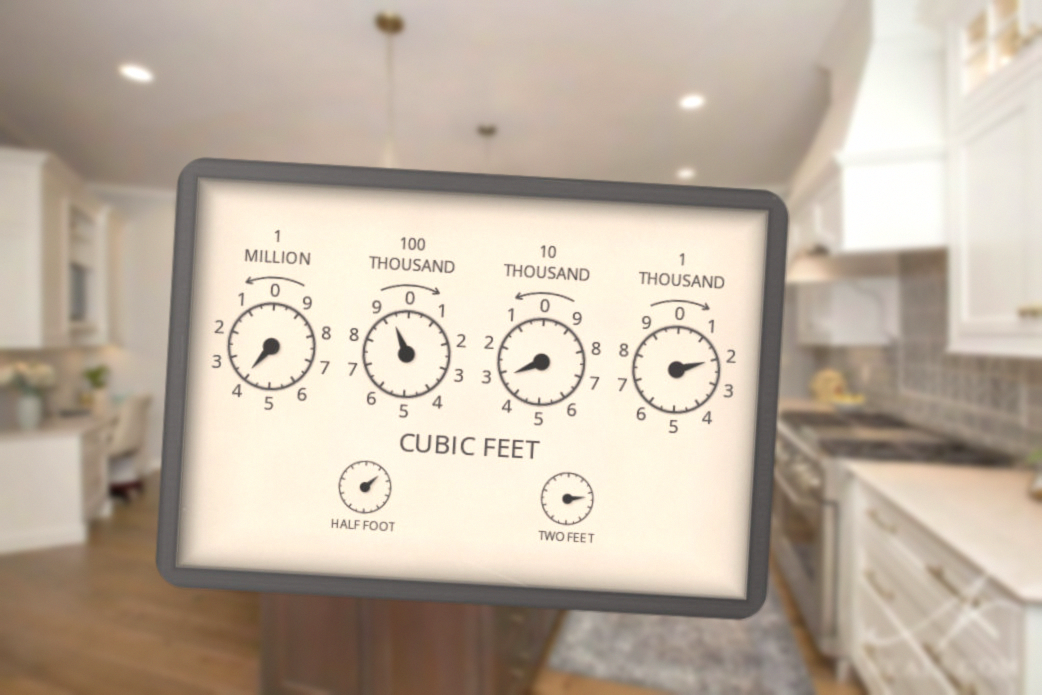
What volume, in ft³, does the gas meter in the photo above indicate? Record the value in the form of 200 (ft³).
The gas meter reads 393200 (ft³)
